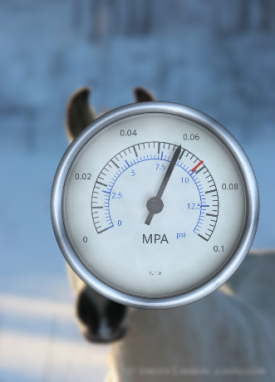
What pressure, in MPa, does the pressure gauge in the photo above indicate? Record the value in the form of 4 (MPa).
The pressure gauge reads 0.058 (MPa)
